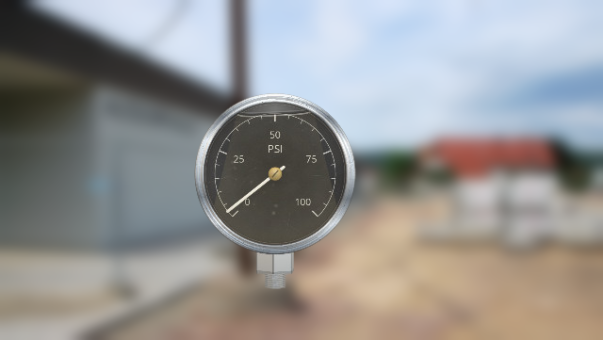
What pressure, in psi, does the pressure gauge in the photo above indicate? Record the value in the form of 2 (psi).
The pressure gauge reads 2.5 (psi)
